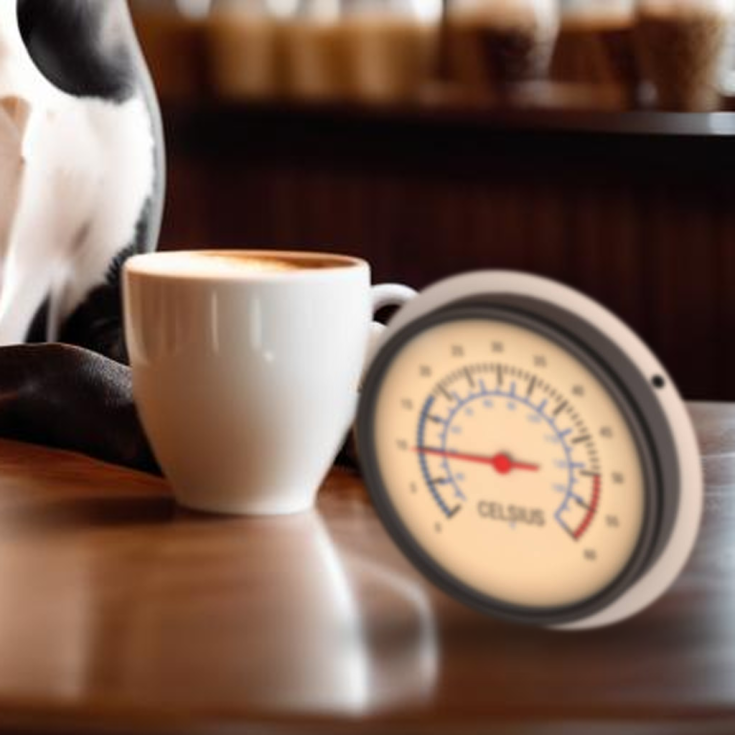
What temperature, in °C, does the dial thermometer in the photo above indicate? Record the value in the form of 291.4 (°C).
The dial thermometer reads 10 (°C)
